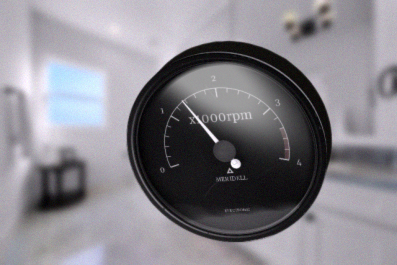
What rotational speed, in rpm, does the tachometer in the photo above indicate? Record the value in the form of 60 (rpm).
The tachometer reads 1400 (rpm)
